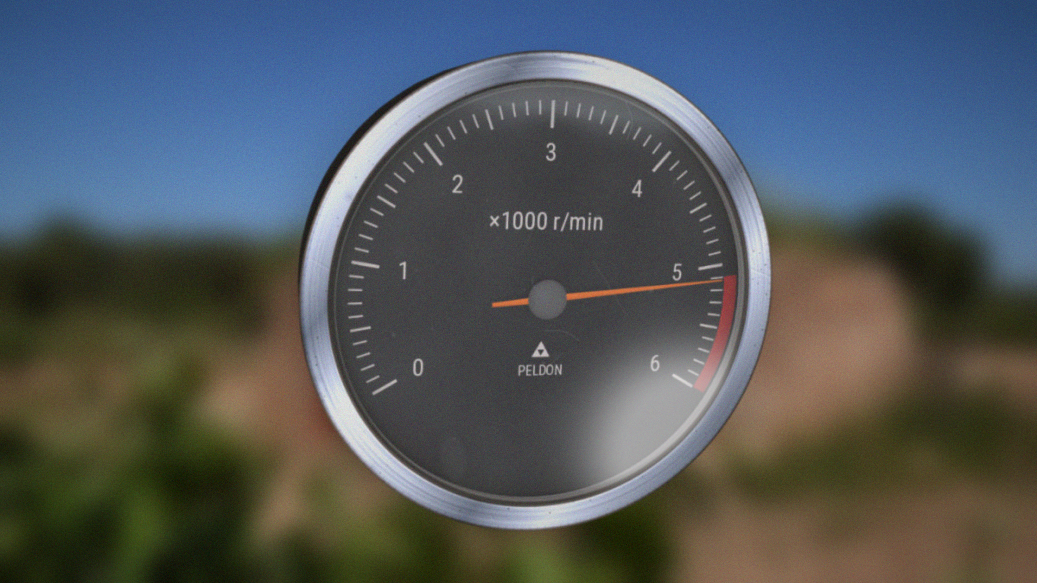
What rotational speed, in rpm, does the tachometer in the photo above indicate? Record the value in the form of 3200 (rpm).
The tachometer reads 5100 (rpm)
